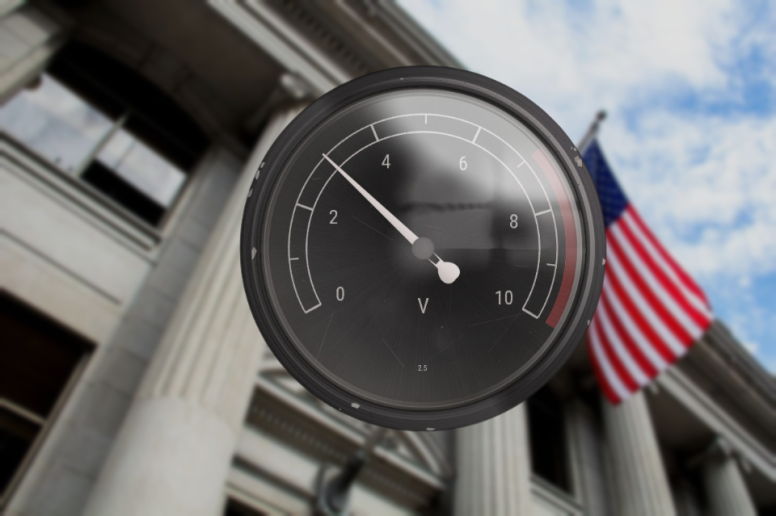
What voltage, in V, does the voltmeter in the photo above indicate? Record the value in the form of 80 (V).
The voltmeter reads 3 (V)
